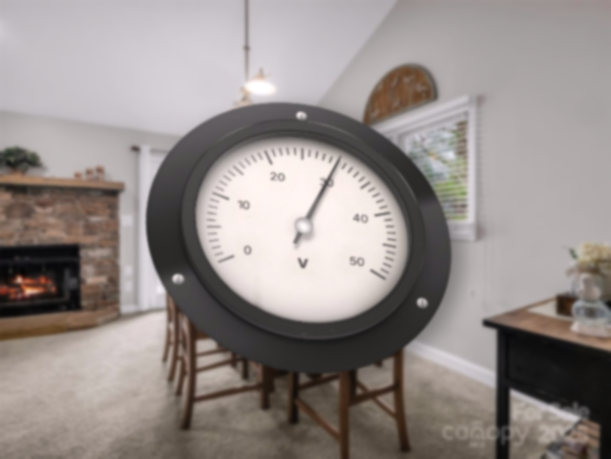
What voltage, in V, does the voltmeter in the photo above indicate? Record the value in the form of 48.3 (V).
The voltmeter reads 30 (V)
